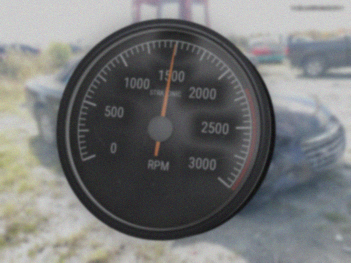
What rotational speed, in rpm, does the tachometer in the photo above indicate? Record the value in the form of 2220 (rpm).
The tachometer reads 1500 (rpm)
